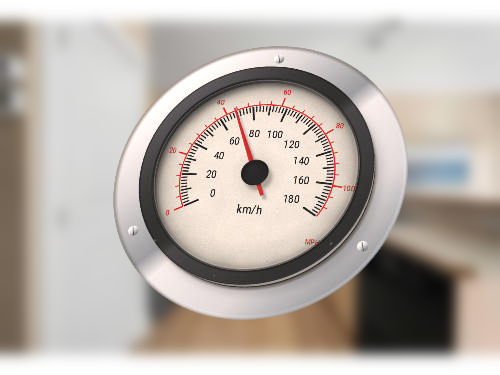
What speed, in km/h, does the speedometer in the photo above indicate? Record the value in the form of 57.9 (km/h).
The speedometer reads 70 (km/h)
